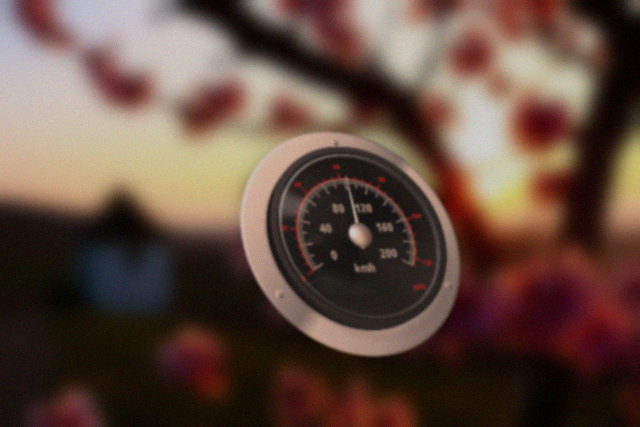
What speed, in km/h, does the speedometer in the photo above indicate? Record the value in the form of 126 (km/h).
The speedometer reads 100 (km/h)
